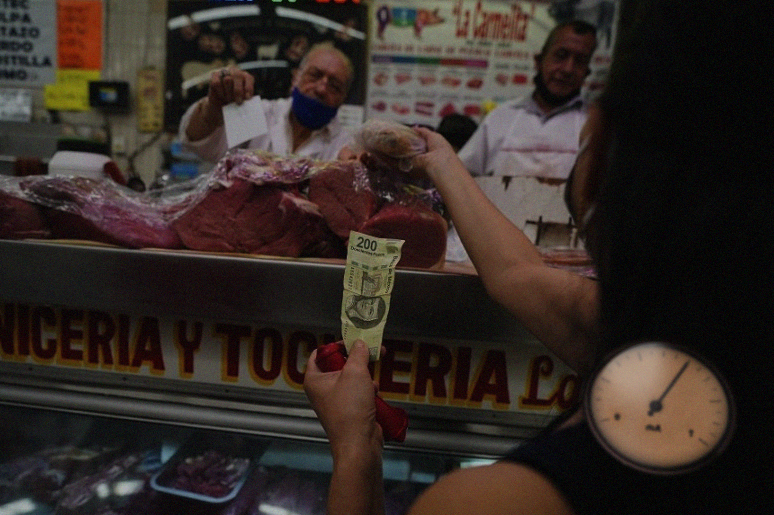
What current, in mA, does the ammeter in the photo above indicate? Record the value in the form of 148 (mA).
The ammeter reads 0.6 (mA)
